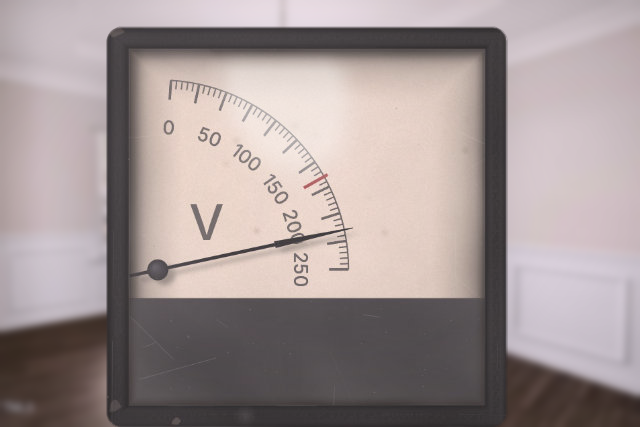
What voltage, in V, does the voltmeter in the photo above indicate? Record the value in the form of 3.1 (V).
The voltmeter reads 215 (V)
